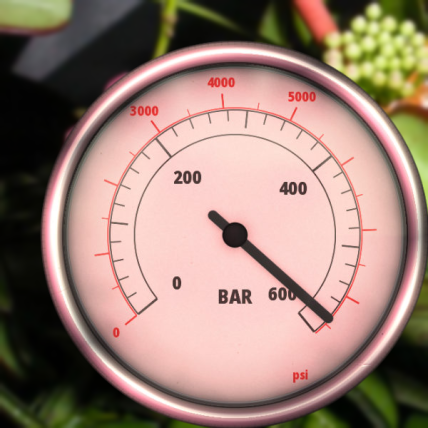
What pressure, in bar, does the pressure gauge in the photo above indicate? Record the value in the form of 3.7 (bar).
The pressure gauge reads 580 (bar)
